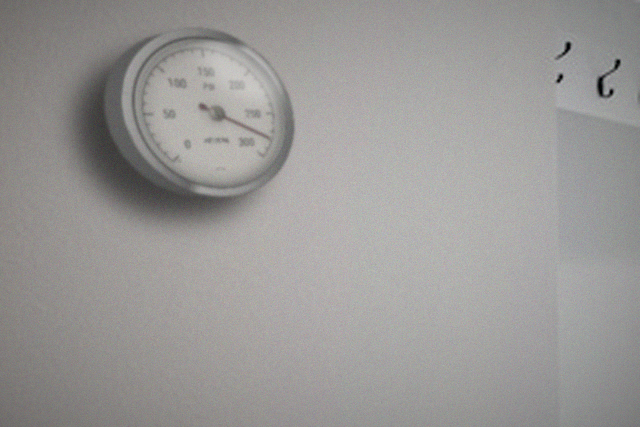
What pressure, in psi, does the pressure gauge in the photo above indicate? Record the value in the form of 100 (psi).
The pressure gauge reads 280 (psi)
